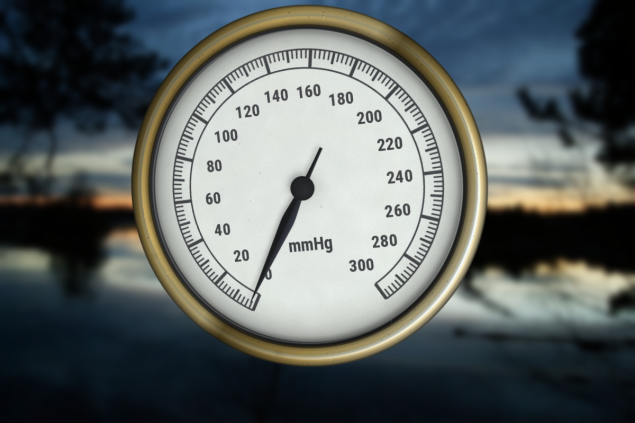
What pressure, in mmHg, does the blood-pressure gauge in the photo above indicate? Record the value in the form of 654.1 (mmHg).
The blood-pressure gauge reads 2 (mmHg)
